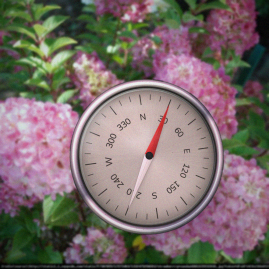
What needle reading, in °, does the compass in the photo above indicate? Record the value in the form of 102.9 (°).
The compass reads 30 (°)
